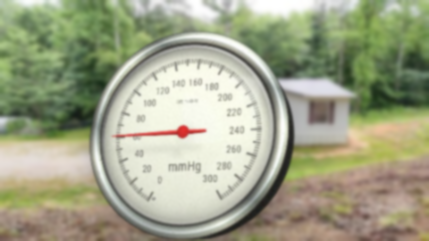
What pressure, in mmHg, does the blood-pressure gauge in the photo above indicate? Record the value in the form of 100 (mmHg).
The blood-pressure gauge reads 60 (mmHg)
